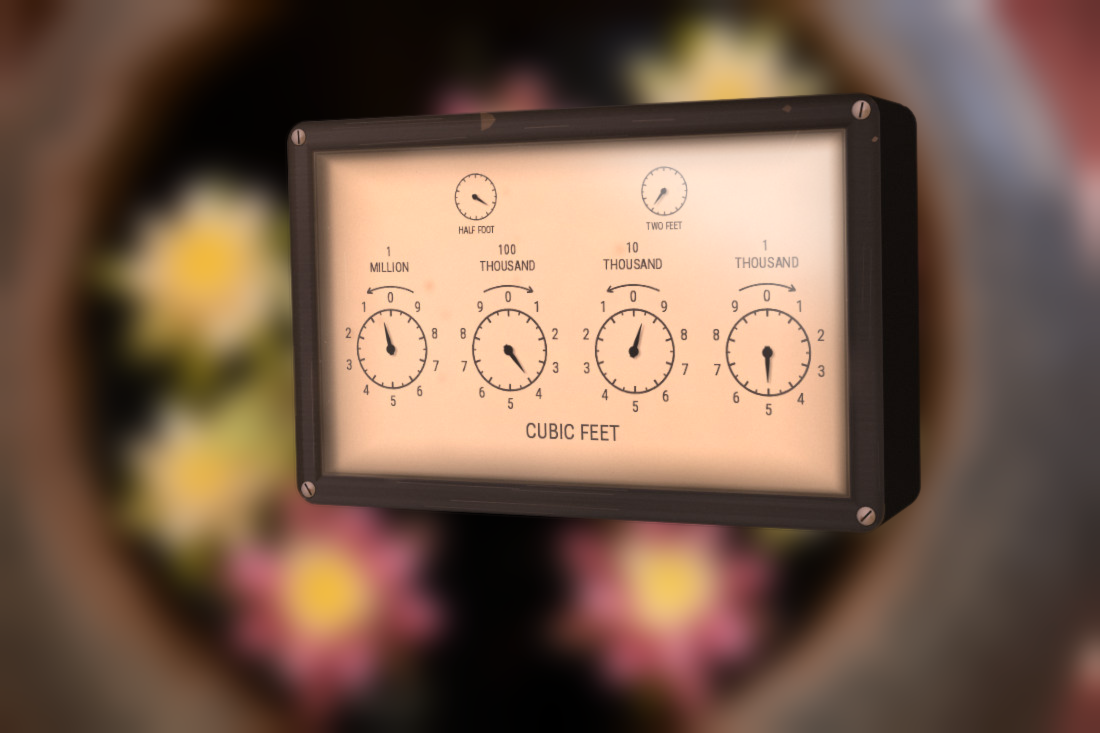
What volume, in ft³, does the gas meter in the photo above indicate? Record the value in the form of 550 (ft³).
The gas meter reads 39500 (ft³)
